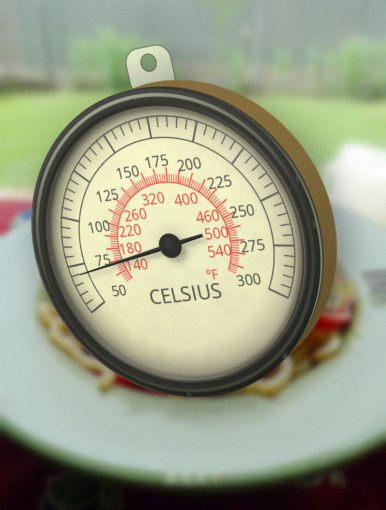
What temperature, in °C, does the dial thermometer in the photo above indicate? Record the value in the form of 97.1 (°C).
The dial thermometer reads 70 (°C)
